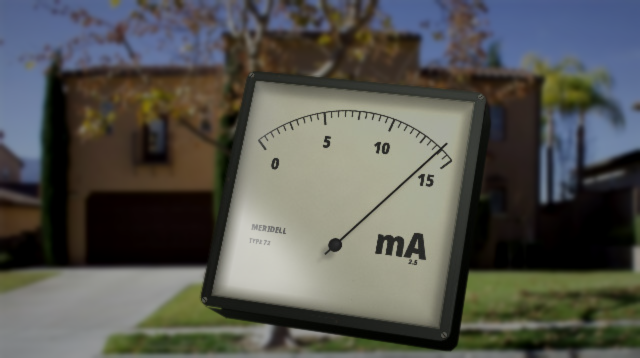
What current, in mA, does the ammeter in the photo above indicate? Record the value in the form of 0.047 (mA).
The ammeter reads 14 (mA)
